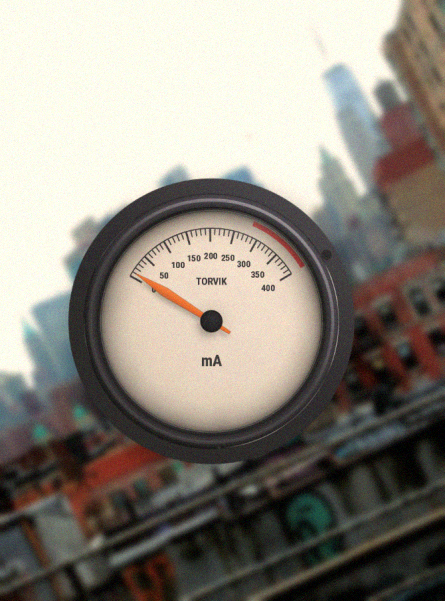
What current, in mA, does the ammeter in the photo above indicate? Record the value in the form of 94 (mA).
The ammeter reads 10 (mA)
